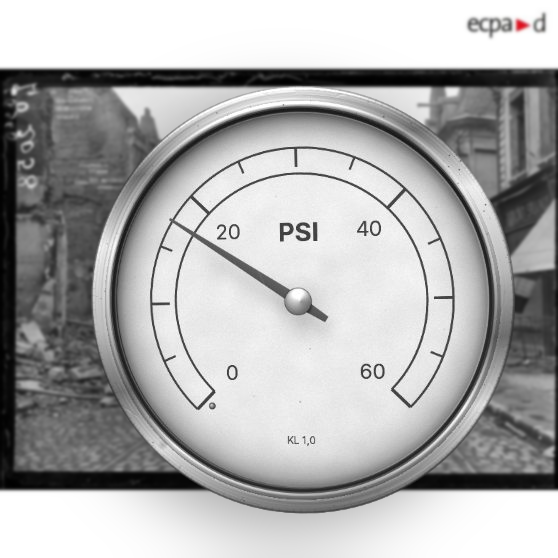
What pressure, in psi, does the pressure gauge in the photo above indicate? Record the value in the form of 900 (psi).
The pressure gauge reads 17.5 (psi)
